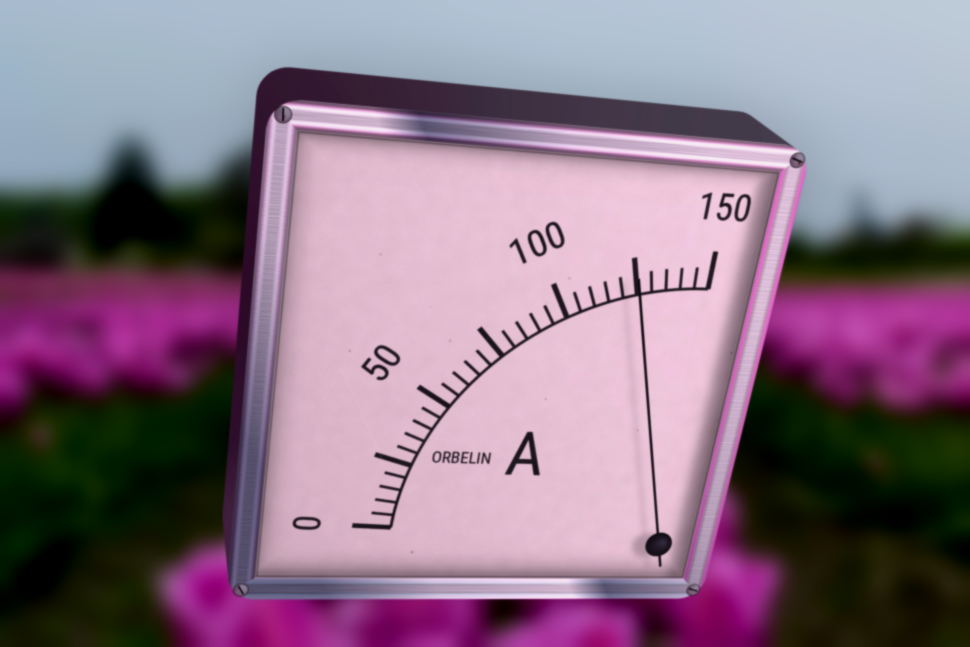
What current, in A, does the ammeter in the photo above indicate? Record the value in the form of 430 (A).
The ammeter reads 125 (A)
